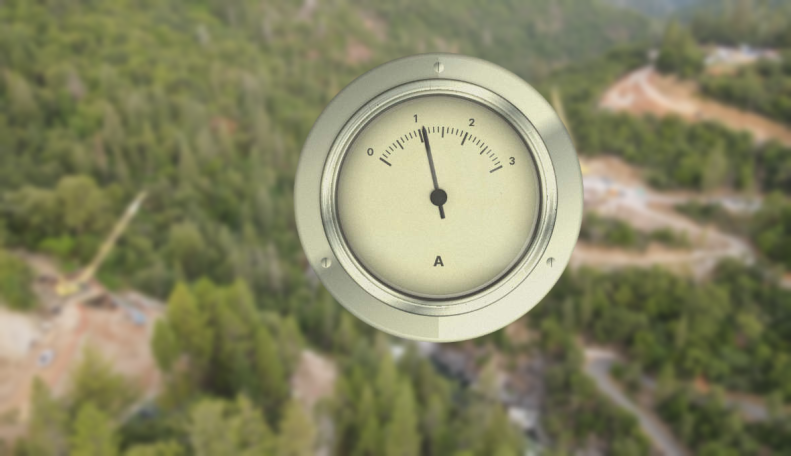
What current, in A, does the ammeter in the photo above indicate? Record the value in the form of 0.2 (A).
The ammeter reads 1.1 (A)
